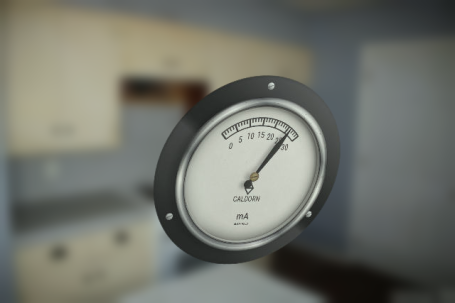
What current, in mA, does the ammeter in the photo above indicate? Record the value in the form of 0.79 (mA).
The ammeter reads 25 (mA)
